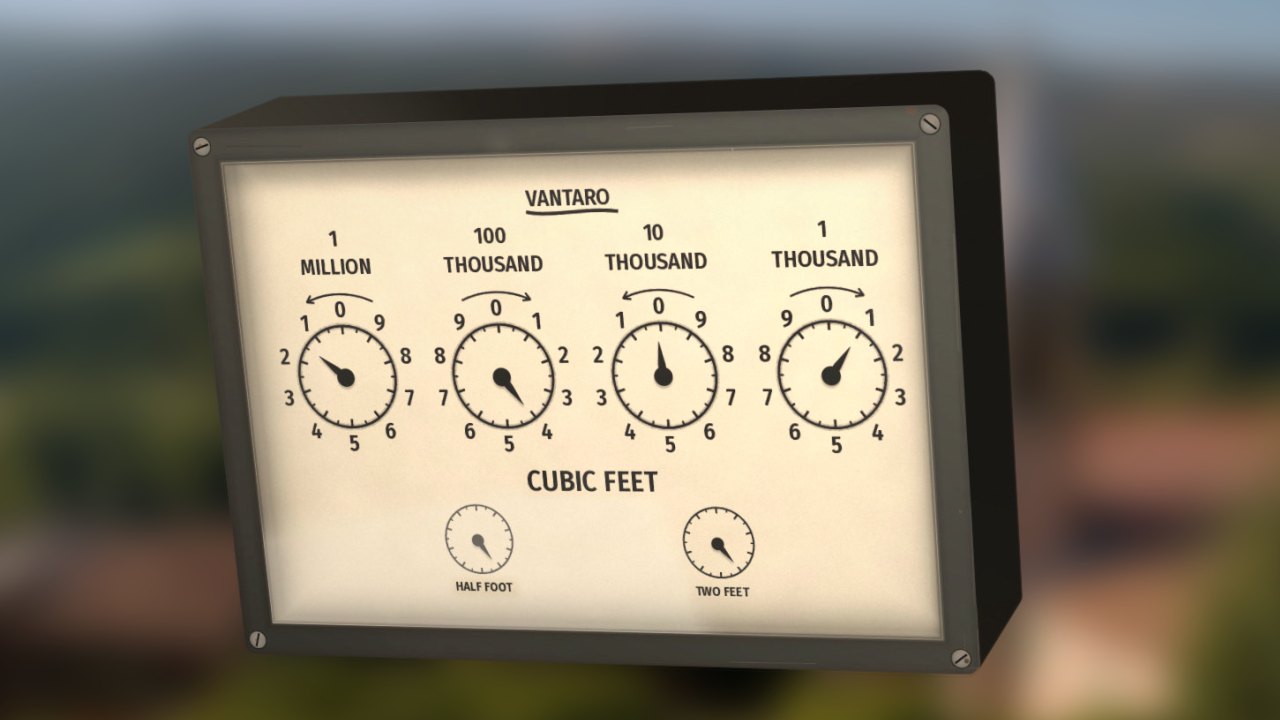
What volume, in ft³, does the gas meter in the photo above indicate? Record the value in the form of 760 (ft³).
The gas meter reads 140100 (ft³)
